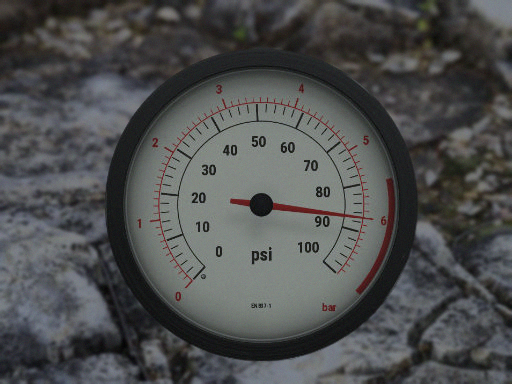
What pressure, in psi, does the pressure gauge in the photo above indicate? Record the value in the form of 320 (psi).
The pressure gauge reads 87 (psi)
